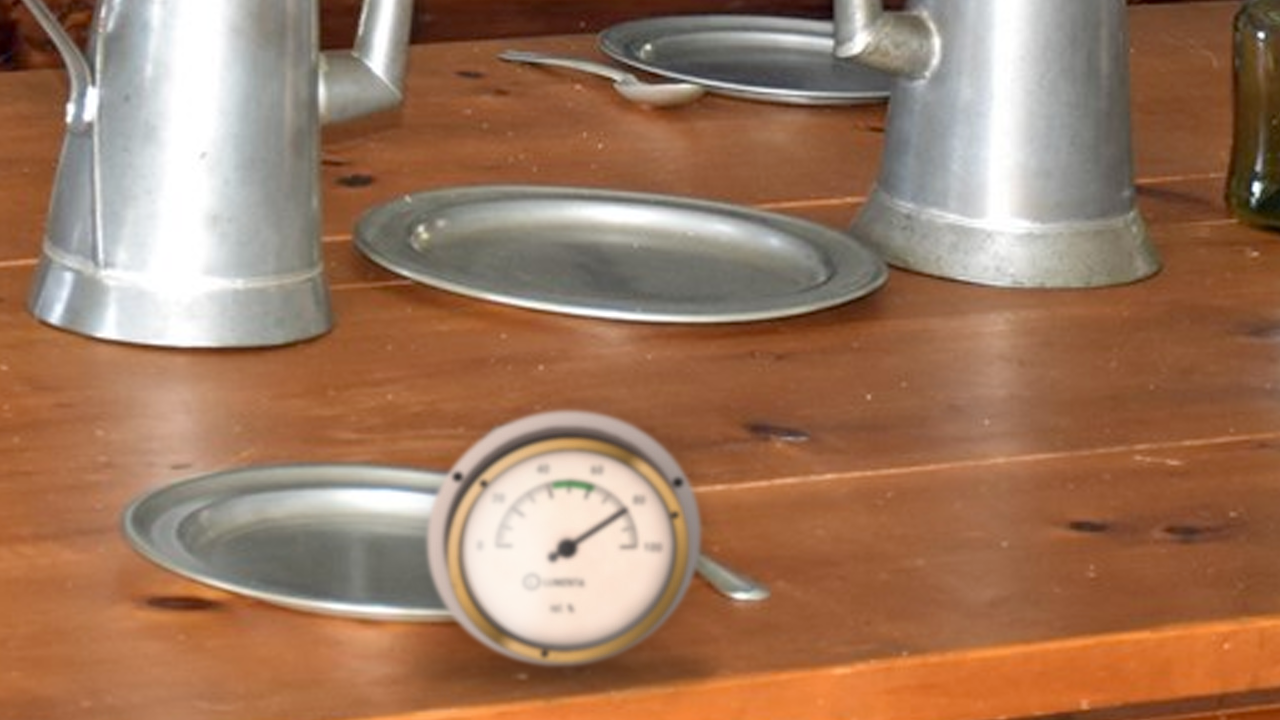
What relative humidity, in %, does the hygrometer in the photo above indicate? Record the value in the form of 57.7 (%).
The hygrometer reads 80 (%)
